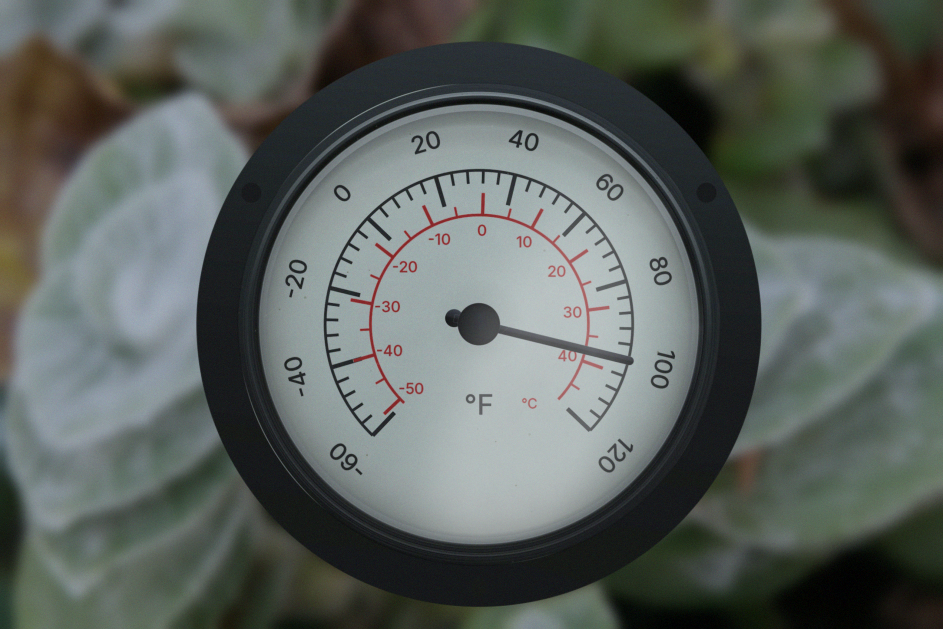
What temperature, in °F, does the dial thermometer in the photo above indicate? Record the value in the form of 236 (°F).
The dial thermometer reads 100 (°F)
